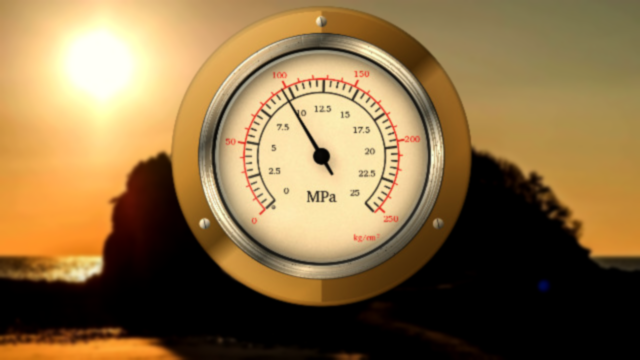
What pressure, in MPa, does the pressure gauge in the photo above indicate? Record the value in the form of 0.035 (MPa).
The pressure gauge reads 9.5 (MPa)
